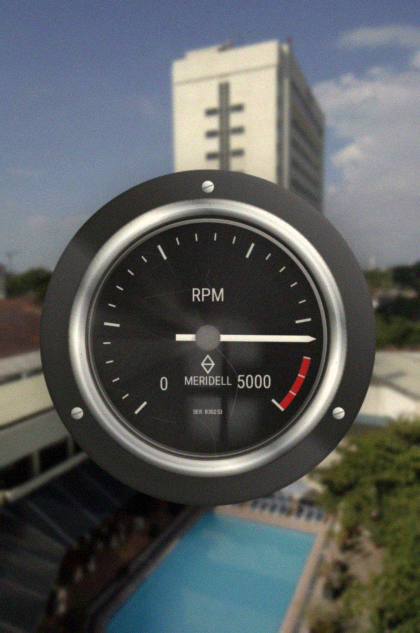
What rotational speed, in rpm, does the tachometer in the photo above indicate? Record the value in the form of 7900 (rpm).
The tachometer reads 4200 (rpm)
